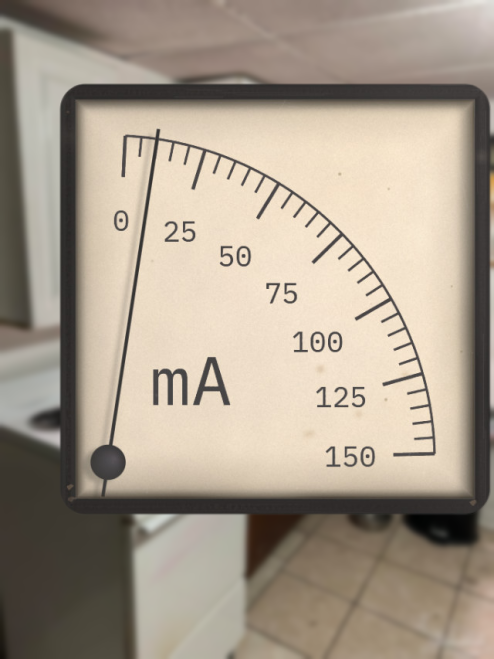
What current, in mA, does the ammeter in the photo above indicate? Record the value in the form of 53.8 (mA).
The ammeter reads 10 (mA)
